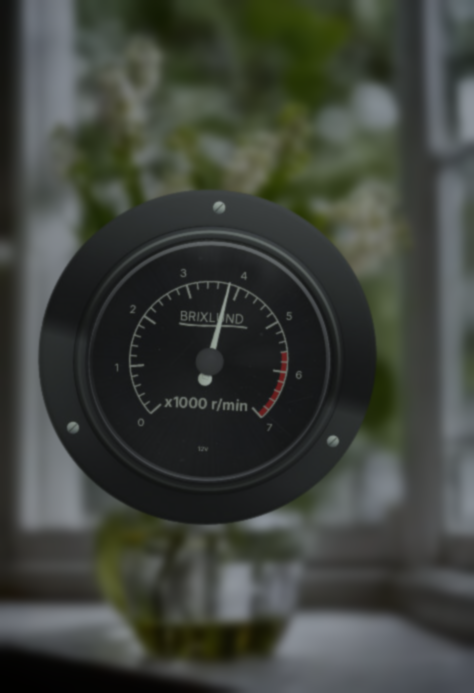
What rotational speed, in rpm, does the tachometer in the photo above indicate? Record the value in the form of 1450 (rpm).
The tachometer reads 3800 (rpm)
